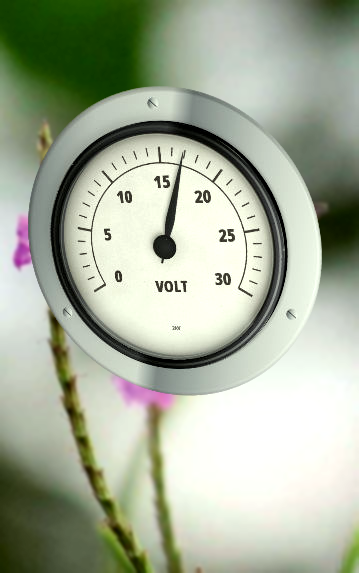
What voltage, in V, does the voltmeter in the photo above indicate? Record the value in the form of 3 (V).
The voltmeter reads 17 (V)
